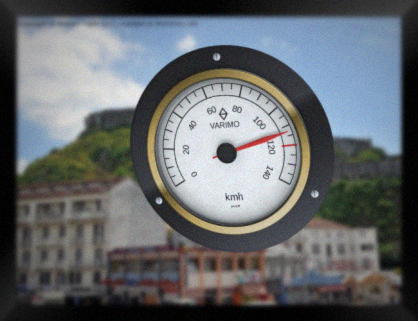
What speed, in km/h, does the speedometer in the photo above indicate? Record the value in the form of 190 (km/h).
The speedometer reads 112.5 (km/h)
